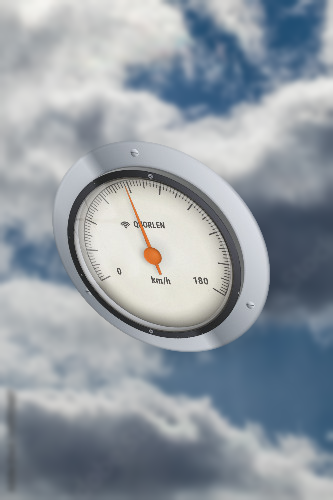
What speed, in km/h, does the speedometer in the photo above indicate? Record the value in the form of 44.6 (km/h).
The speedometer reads 80 (km/h)
